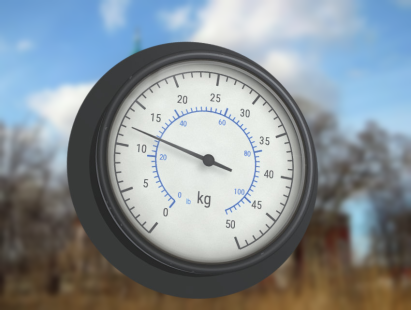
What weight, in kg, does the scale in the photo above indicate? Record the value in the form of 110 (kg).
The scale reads 12 (kg)
